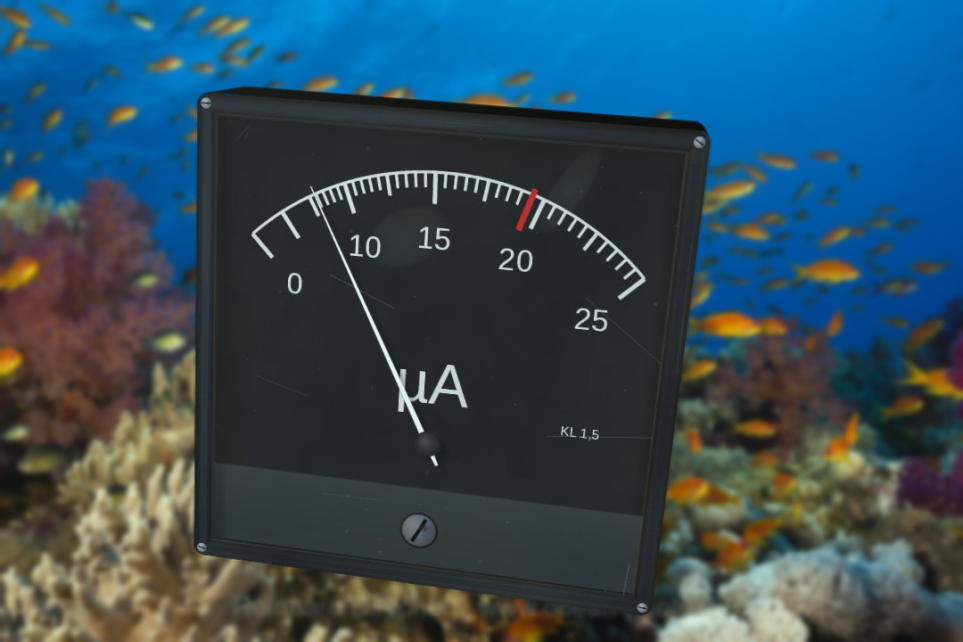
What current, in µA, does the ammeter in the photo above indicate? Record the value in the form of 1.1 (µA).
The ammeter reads 8 (µA)
